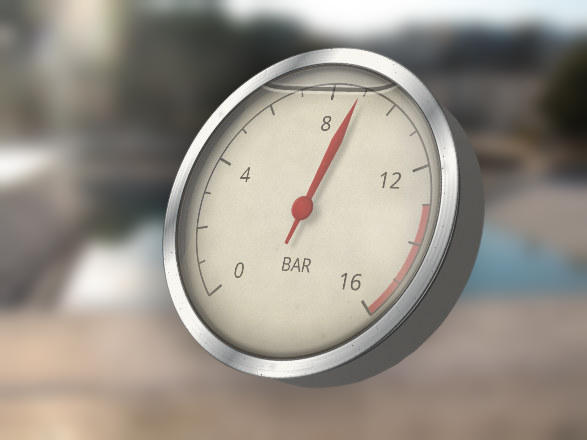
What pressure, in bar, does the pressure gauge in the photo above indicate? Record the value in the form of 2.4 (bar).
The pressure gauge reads 9 (bar)
